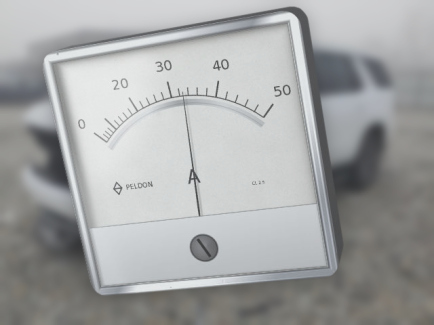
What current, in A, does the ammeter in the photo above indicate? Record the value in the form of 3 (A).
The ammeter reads 33 (A)
